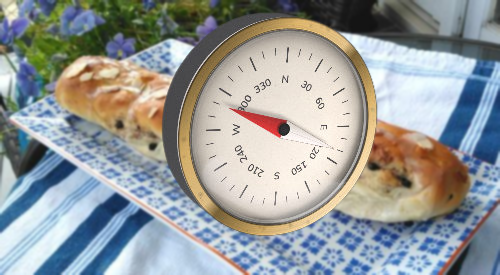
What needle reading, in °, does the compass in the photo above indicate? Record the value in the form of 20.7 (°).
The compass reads 290 (°)
